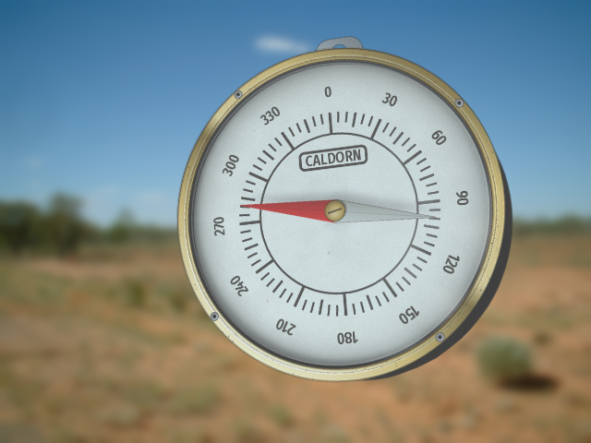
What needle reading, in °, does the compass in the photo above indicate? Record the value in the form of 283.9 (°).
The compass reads 280 (°)
